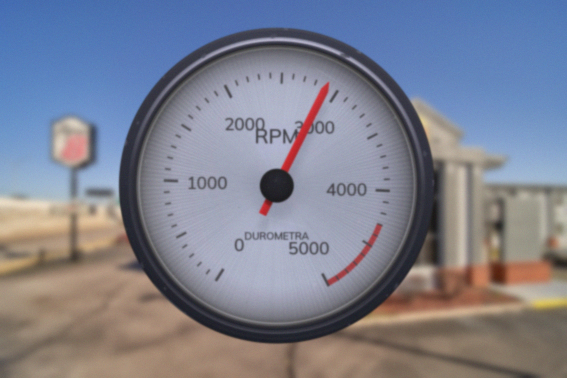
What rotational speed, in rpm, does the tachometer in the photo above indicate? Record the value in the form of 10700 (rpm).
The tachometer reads 2900 (rpm)
